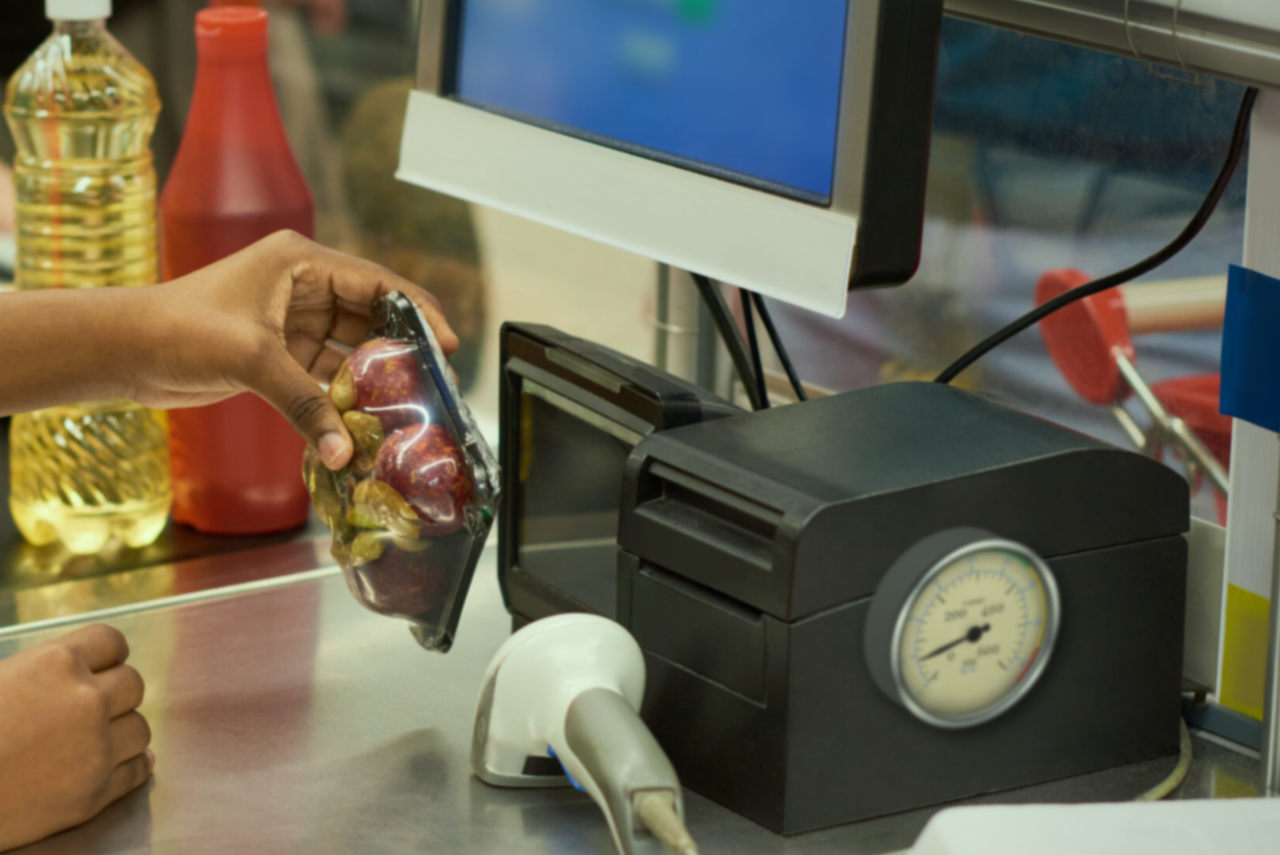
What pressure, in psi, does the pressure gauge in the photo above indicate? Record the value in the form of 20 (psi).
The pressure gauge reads 60 (psi)
